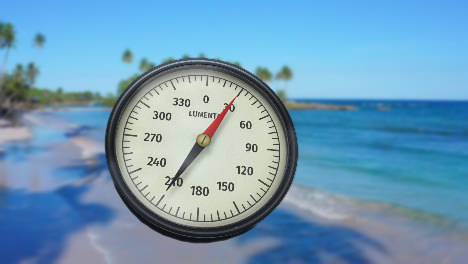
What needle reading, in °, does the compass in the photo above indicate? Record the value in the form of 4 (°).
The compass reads 30 (°)
